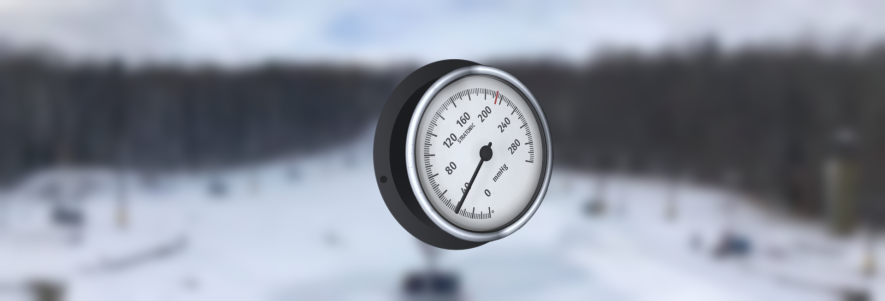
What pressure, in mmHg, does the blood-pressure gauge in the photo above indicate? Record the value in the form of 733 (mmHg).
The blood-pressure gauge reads 40 (mmHg)
